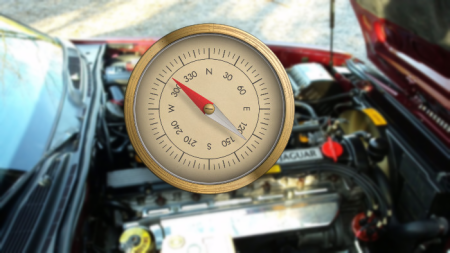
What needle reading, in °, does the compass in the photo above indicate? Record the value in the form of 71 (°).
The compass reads 310 (°)
